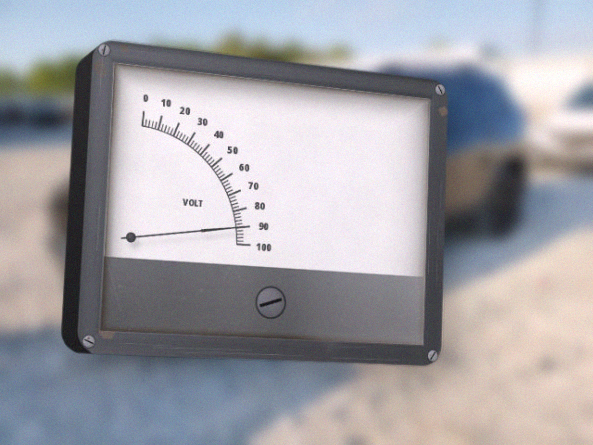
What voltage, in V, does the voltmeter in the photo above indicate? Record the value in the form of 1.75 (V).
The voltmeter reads 90 (V)
